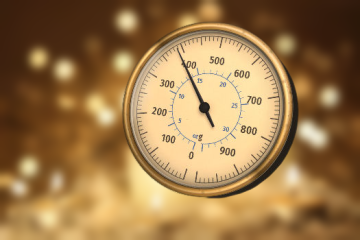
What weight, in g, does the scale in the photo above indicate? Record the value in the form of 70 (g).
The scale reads 390 (g)
